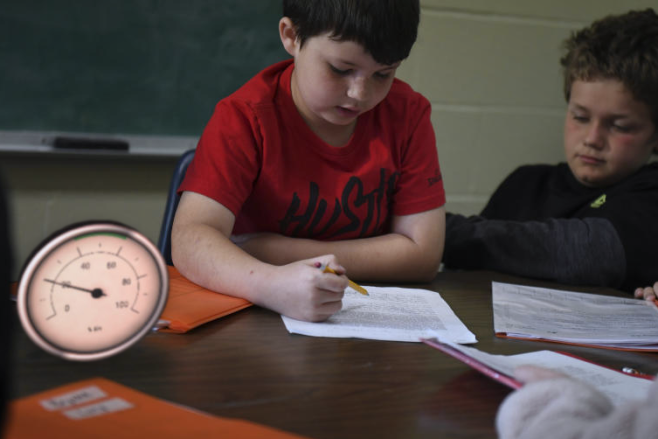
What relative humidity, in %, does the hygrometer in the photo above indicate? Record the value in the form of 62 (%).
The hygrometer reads 20 (%)
